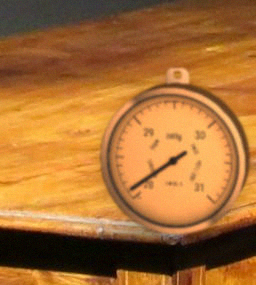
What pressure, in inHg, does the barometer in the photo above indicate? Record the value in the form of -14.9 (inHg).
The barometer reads 28.1 (inHg)
